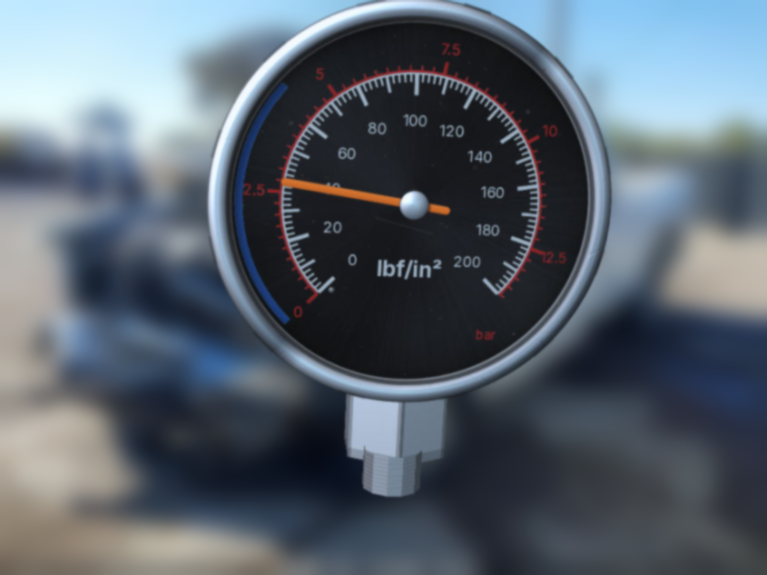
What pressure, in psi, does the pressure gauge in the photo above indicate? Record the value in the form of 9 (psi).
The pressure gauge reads 40 (psi)
